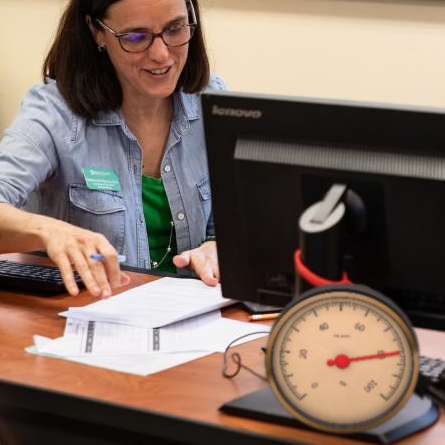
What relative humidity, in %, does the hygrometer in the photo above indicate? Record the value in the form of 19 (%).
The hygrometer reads 80 (%)
